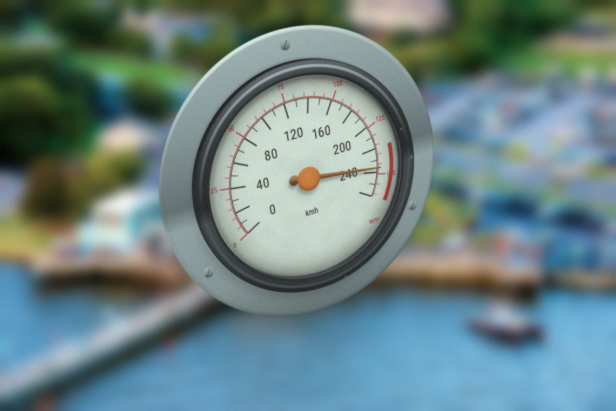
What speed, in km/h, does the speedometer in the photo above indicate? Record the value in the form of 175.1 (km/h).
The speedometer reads 235 (km/h)
